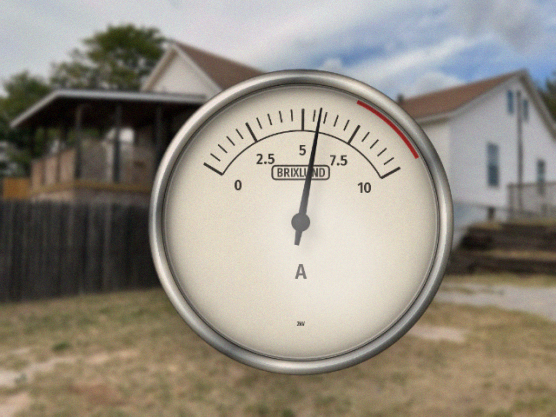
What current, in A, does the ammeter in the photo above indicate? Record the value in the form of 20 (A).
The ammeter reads 5.75 (A)
